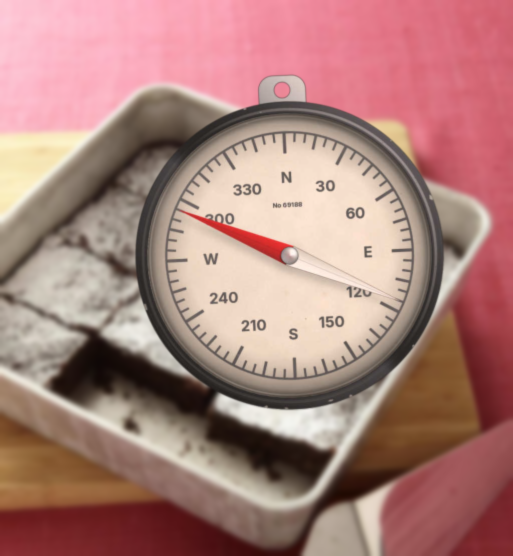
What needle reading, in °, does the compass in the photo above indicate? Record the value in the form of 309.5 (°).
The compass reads 295 (°)
